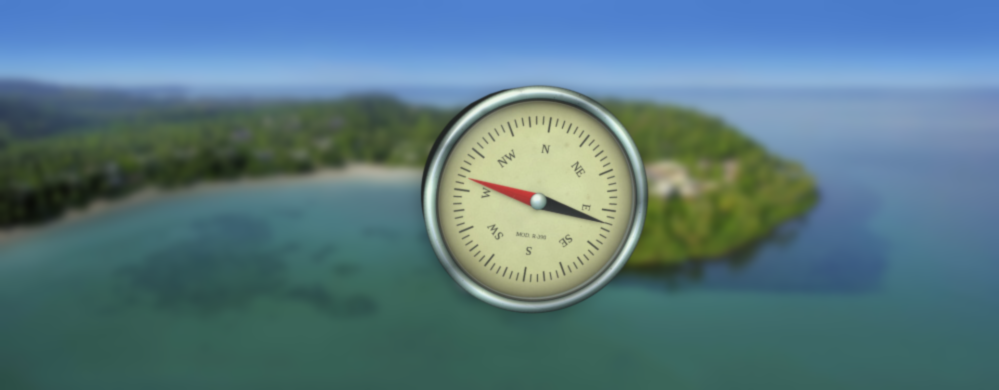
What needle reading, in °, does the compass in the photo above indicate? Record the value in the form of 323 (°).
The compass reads 280 (°)
